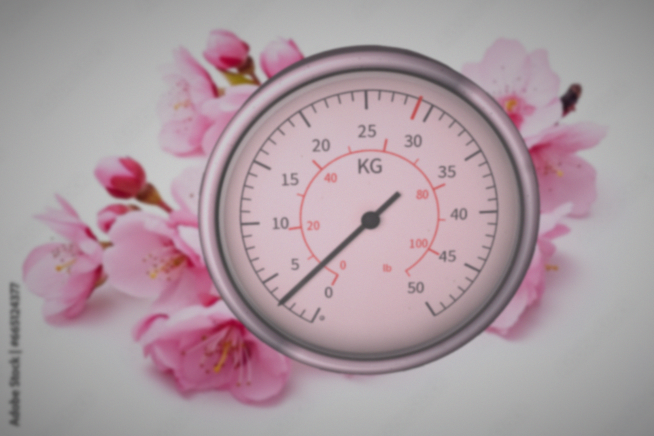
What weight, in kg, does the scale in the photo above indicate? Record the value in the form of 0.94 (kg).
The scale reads 3 (kg)
